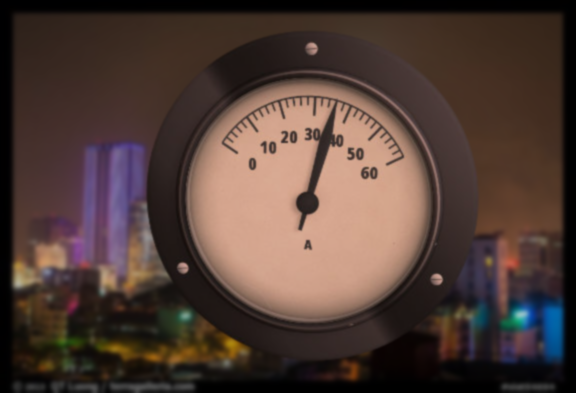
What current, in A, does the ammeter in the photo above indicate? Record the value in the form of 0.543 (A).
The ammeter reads 36 (A)
